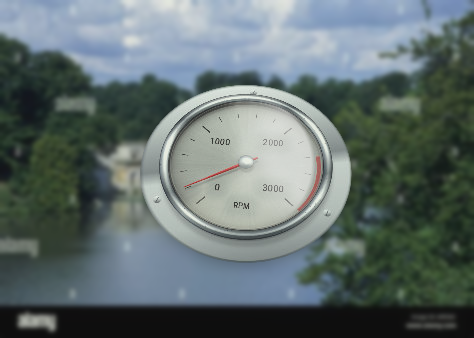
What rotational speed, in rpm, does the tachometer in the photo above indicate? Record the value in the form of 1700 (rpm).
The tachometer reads 200 (rpm)
